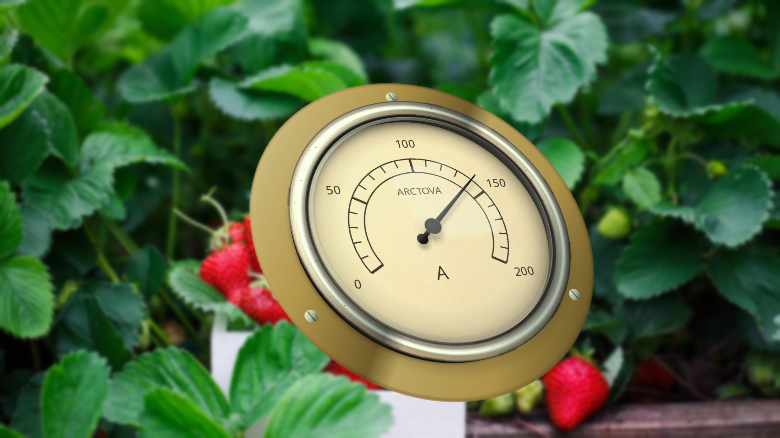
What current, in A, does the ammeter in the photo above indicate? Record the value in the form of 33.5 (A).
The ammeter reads 140 (A)
